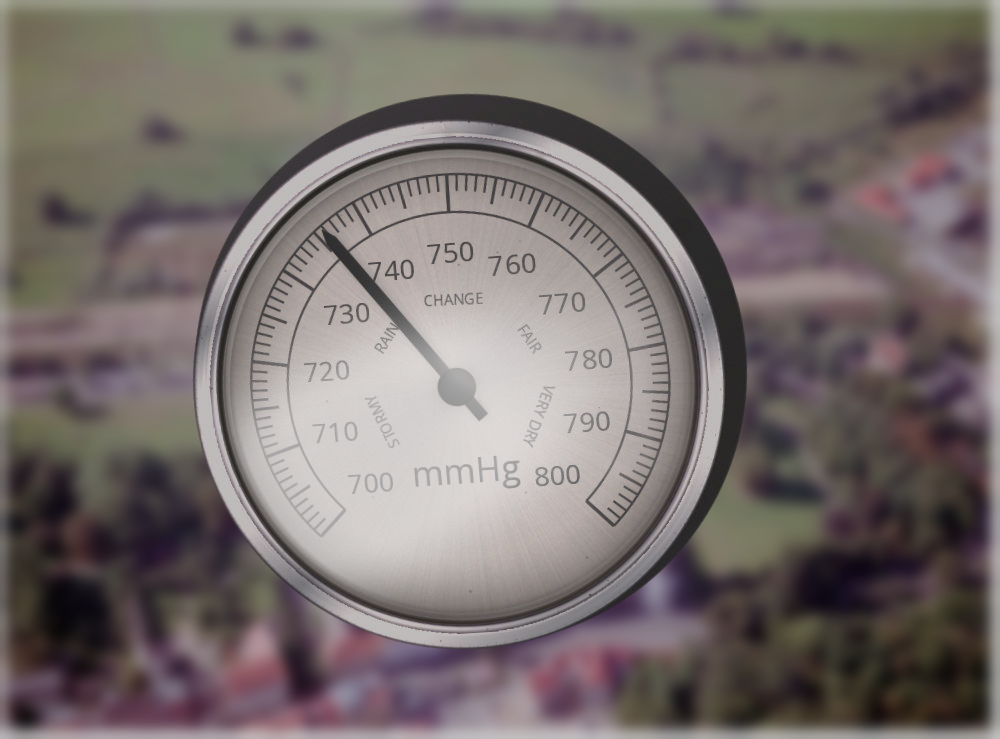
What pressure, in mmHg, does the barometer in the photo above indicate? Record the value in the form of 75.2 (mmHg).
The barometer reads 736 (mmHg)
